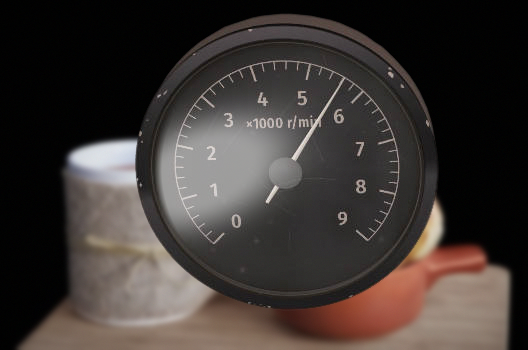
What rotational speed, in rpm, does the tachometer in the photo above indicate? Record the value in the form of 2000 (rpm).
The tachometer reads 5600 (rpm)
